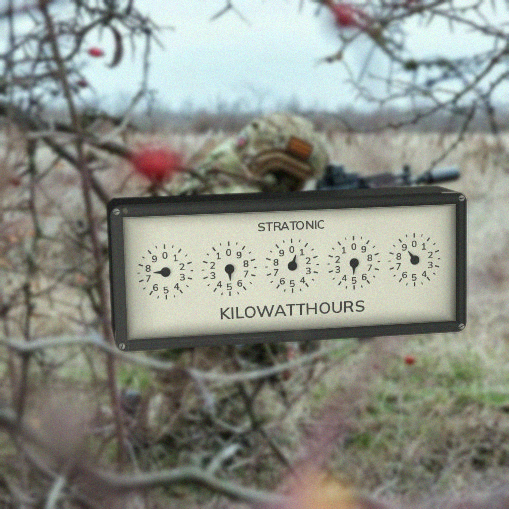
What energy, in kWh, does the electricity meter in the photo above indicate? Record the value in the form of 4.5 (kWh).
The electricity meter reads 75049 (kWh)
